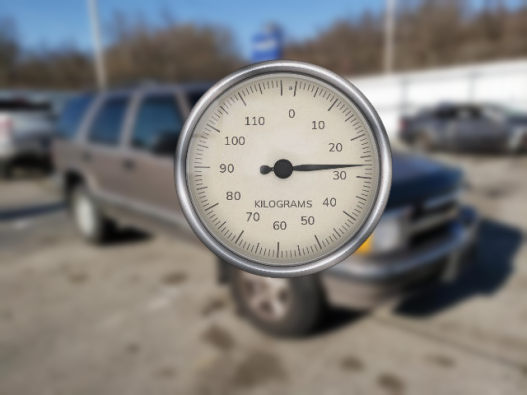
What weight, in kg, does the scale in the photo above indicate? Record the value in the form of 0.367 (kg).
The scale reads 27 (kg)
